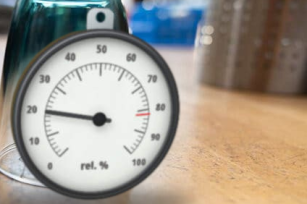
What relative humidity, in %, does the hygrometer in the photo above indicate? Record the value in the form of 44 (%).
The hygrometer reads 20 (%)
